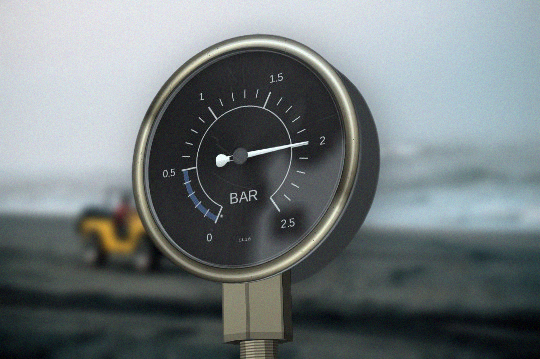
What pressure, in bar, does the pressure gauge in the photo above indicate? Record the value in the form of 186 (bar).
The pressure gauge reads 2 (bar)
